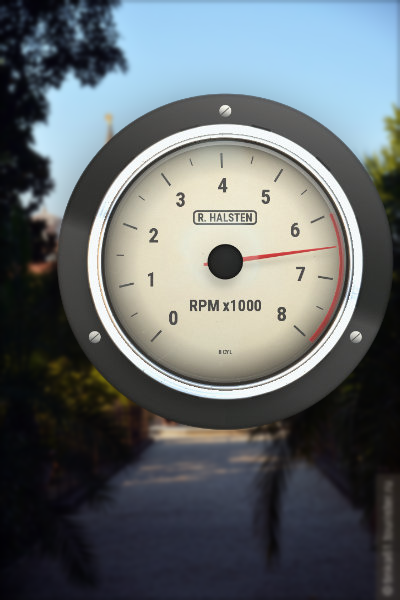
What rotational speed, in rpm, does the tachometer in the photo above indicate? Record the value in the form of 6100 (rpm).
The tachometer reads 6500 (rpm)
